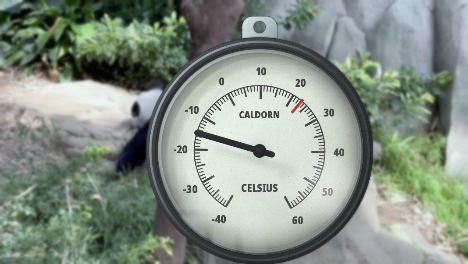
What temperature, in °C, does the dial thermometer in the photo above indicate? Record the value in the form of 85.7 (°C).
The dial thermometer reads -15 (°C)
